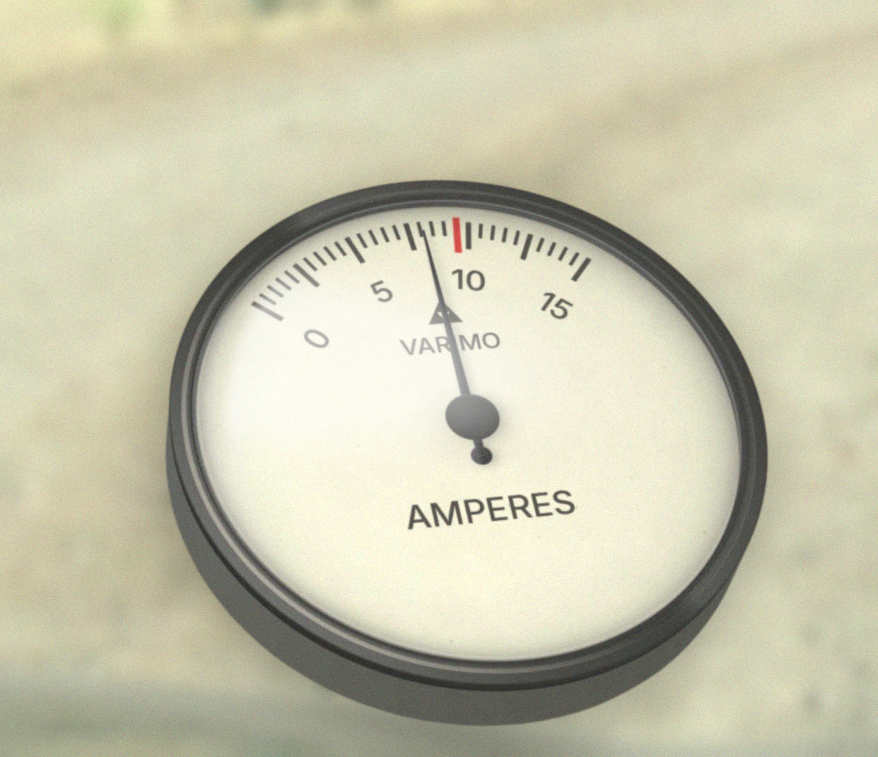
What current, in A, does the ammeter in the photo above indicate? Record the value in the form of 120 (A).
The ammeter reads 8 (A)
